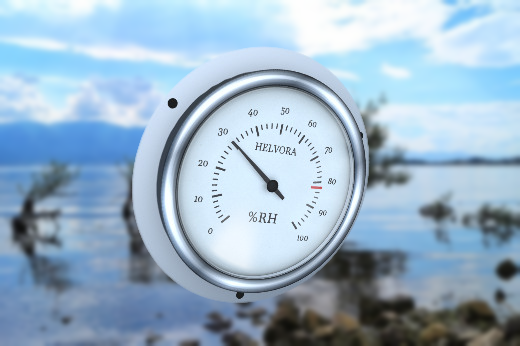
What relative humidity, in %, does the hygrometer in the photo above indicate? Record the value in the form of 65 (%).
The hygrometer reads 30 (%)
